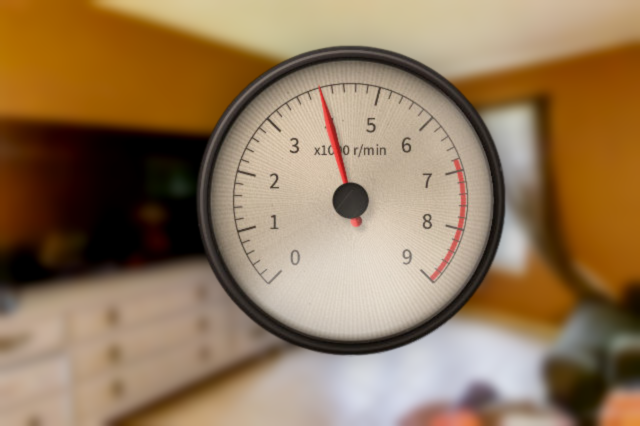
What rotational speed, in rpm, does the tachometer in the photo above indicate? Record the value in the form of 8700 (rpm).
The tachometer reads 4000 (rpm)
